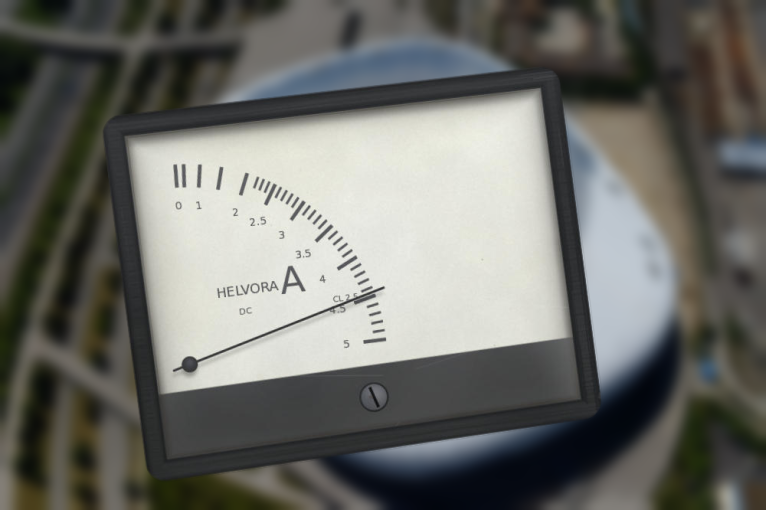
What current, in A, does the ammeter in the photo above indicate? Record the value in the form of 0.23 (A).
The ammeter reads 4.45 (A)
